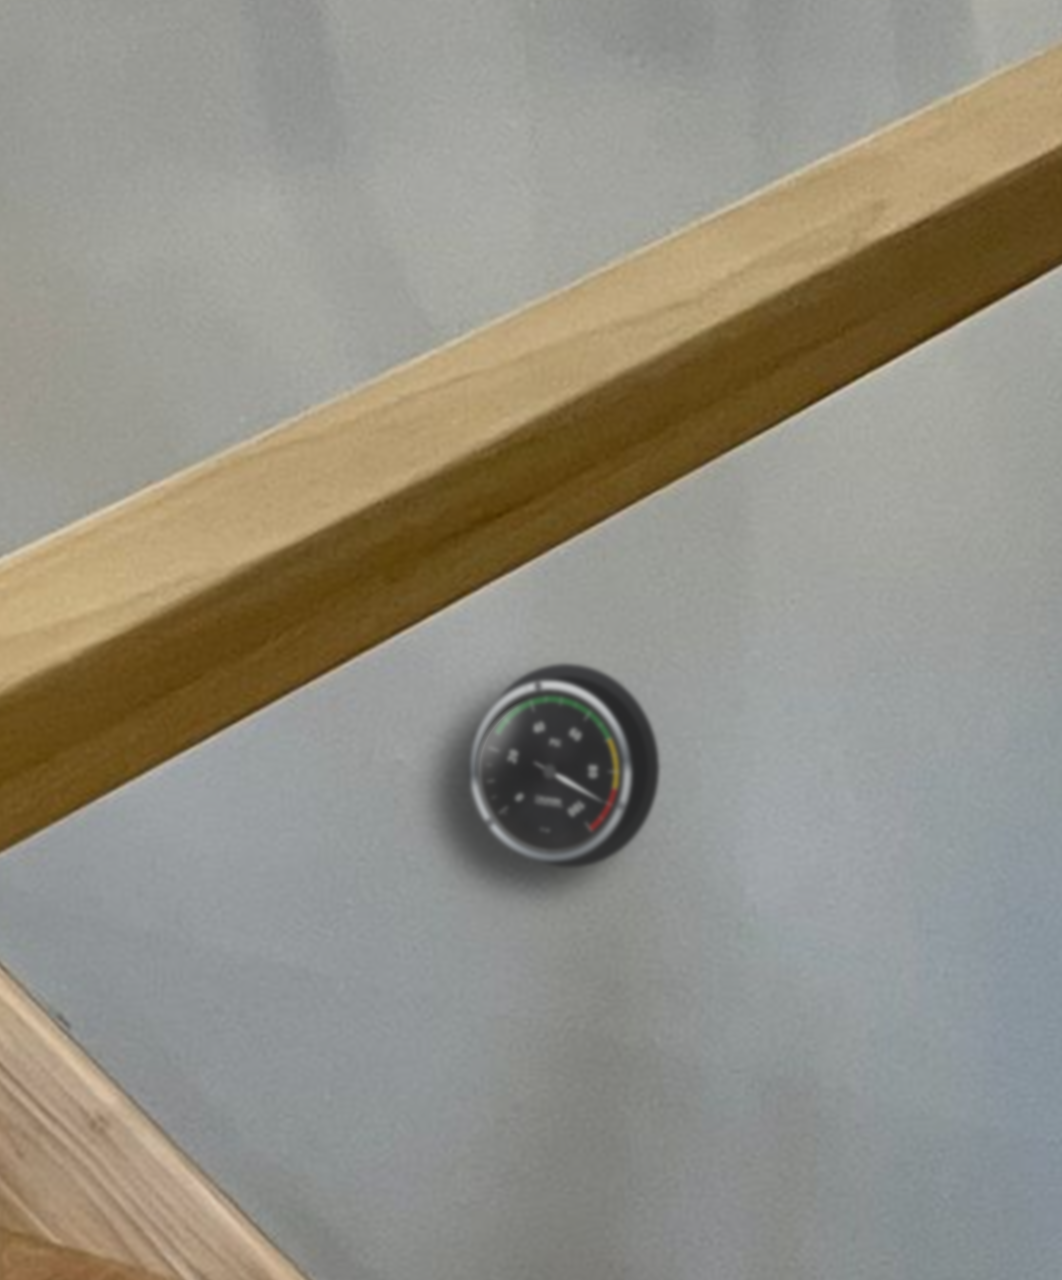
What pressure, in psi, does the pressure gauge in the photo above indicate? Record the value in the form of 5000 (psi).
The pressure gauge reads 90 (psi)
